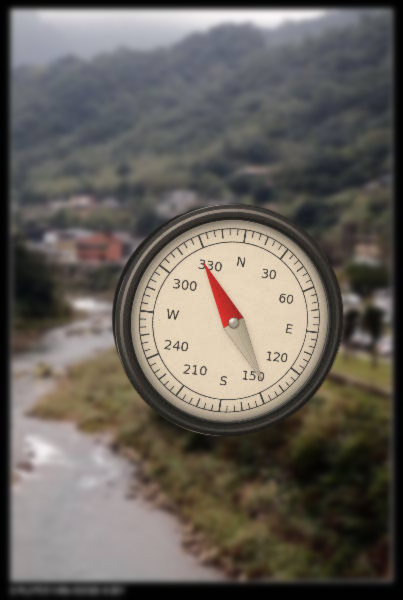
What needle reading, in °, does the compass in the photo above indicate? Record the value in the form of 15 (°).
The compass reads 325 (°)
